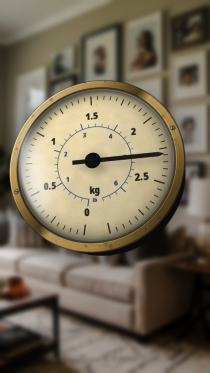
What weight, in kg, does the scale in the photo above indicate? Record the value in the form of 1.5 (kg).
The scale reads 2.3 (kg)
